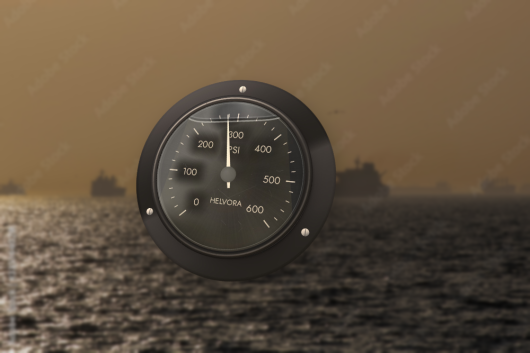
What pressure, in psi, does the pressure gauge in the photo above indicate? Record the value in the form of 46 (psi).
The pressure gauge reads 280 (psi)
